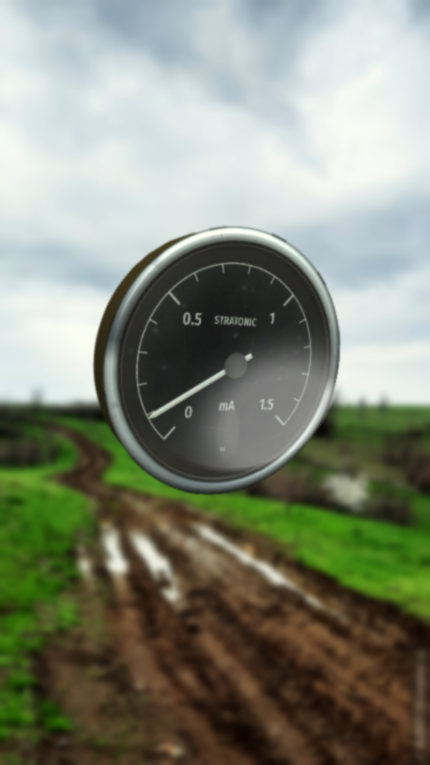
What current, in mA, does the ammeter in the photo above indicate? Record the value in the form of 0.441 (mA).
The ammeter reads 0.1 (mA)
